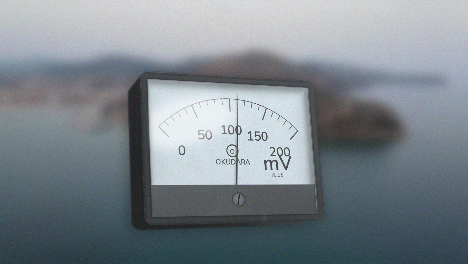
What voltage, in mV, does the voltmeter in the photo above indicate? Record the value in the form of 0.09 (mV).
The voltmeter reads 110 (mV)
